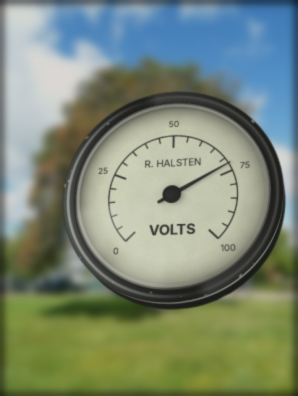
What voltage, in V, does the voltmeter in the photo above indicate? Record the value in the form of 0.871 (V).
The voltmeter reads 72.5 (V)
